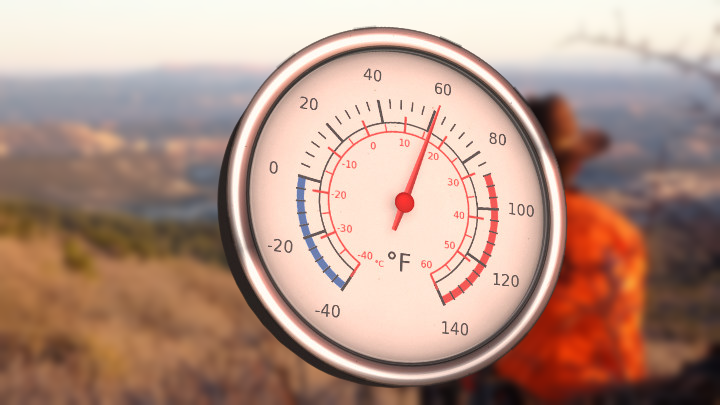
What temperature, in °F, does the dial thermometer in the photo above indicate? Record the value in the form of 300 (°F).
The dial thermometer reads 60 (°F)
